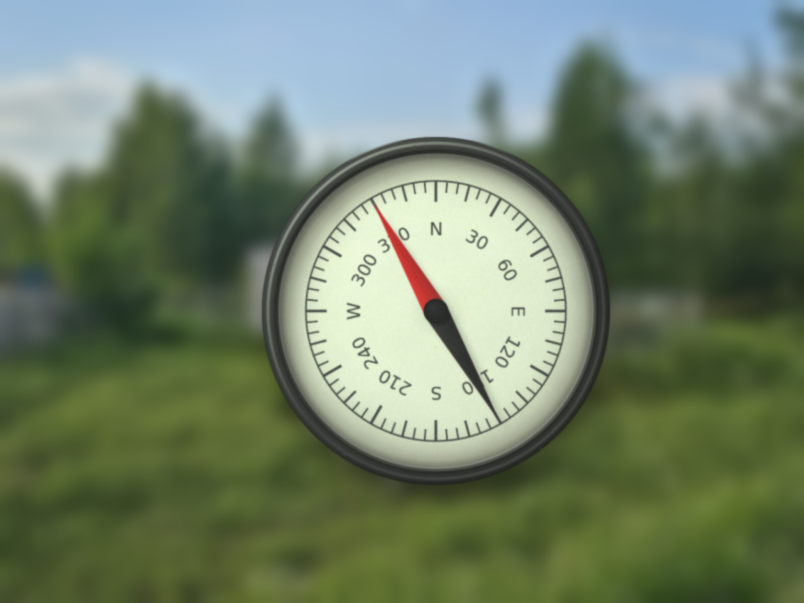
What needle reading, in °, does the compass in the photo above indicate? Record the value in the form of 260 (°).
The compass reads 330 (°)
